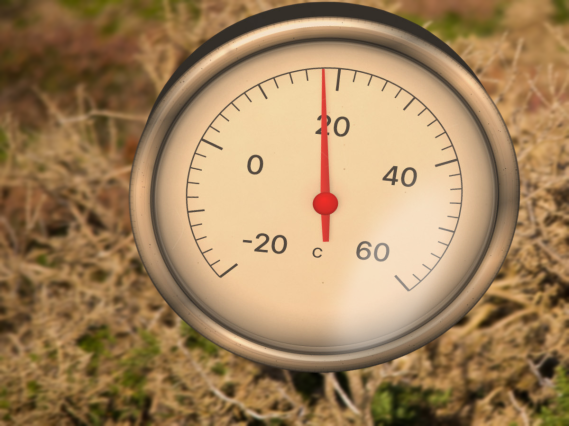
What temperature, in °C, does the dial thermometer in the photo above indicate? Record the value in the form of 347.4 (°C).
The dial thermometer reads 18 (°C)
